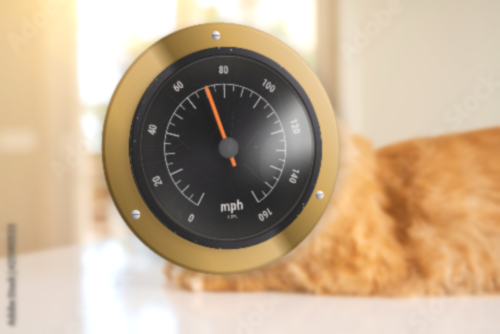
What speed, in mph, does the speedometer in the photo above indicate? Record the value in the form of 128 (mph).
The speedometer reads 70 (mph)
